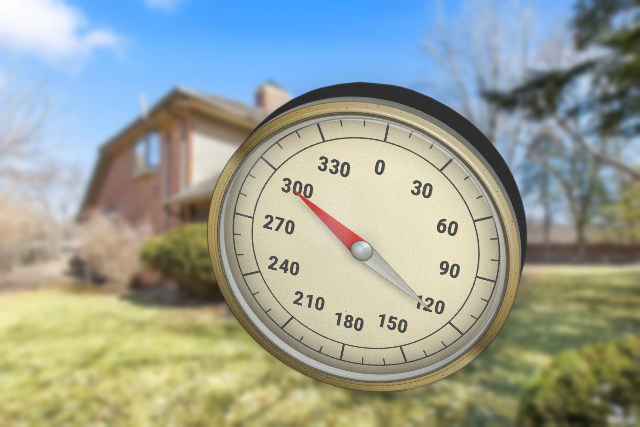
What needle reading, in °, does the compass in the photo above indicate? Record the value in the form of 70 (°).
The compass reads 300 (°)
